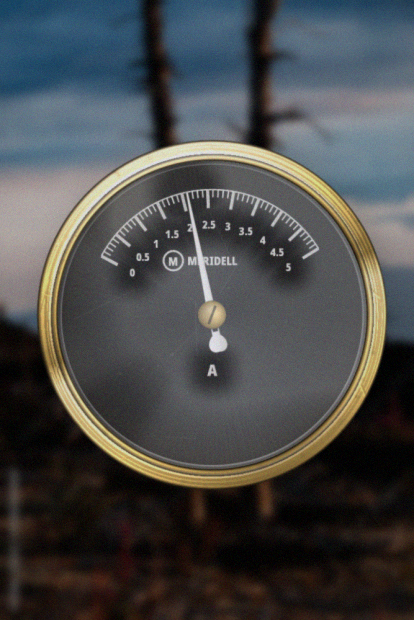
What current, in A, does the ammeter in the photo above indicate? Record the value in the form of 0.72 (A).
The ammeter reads 2.1 (A)
